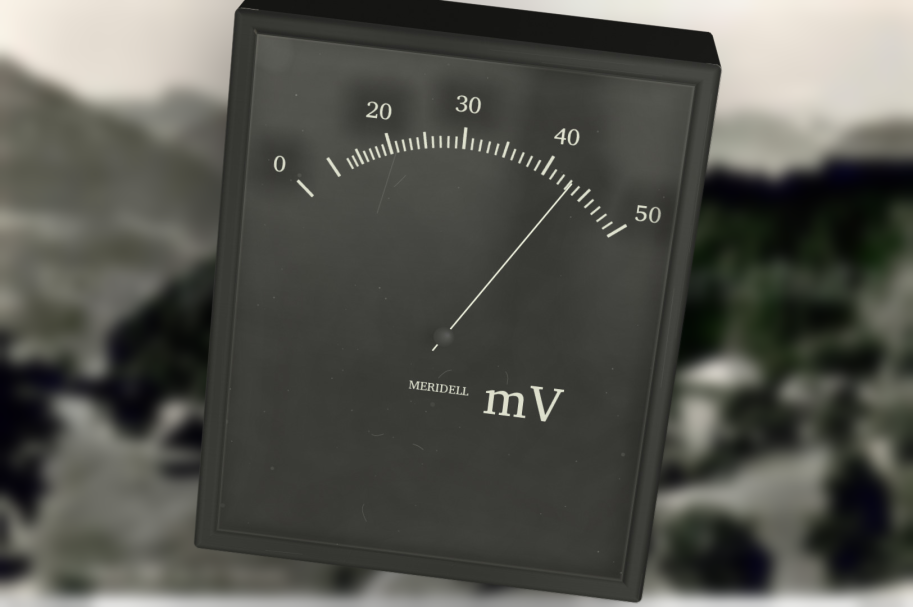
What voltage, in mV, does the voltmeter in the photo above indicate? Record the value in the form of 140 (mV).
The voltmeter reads 43 (mV)
